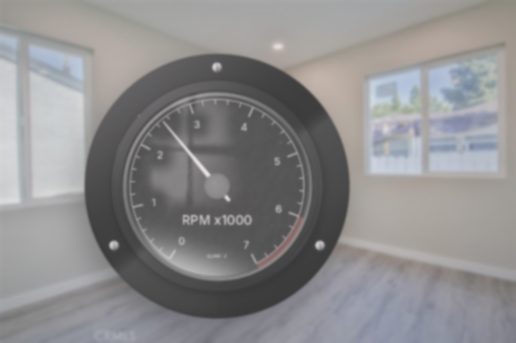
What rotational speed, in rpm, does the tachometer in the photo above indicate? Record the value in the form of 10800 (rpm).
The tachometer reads 2500 (rpm)
